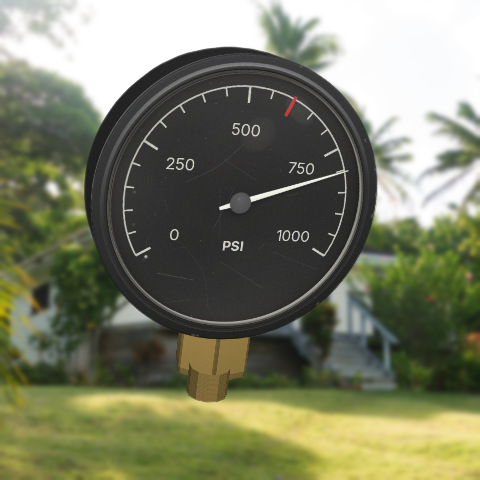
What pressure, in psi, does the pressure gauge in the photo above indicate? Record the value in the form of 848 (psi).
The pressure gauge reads 800 (psi)
